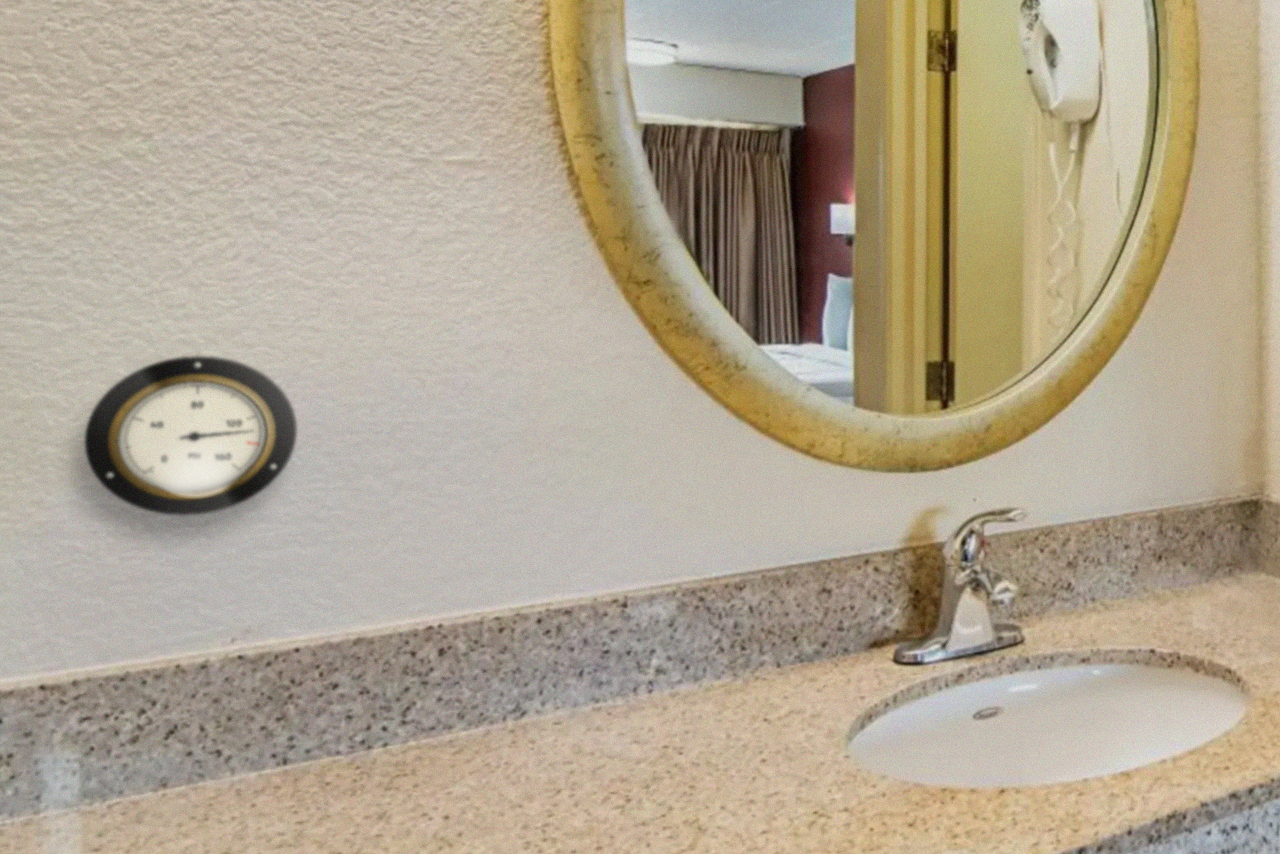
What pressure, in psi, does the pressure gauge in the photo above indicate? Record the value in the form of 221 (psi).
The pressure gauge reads 130 (psi)
